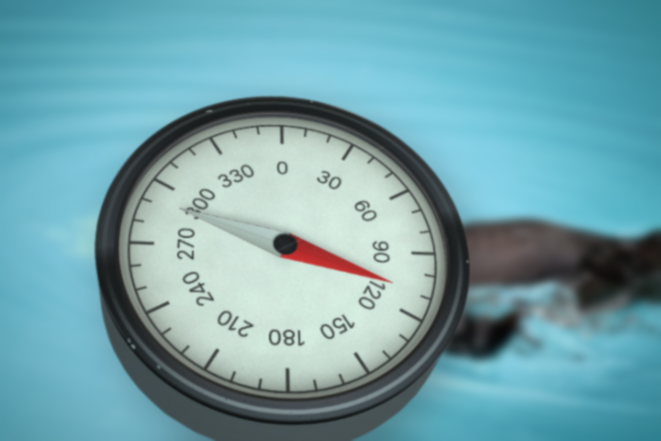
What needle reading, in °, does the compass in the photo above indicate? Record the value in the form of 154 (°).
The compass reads 110 (°)
